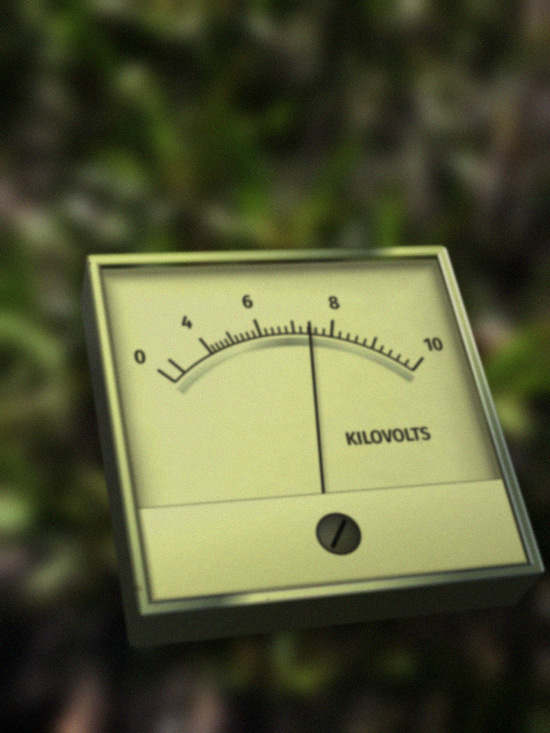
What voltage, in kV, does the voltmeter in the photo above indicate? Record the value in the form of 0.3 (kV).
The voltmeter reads 7.4 (kV)
